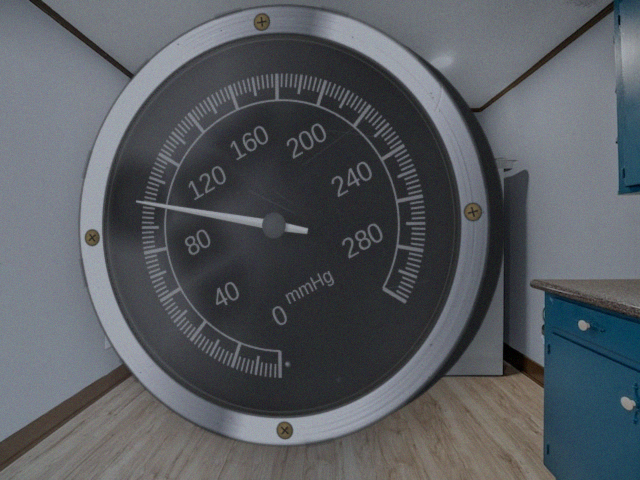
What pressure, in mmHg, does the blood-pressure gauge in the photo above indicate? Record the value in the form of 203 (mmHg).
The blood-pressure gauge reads 100 (mmHg)
